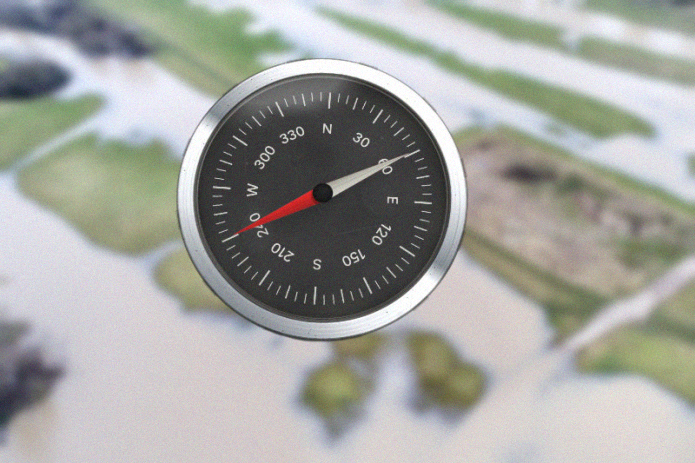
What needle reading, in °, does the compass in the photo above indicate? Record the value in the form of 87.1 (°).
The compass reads 240 (°)
